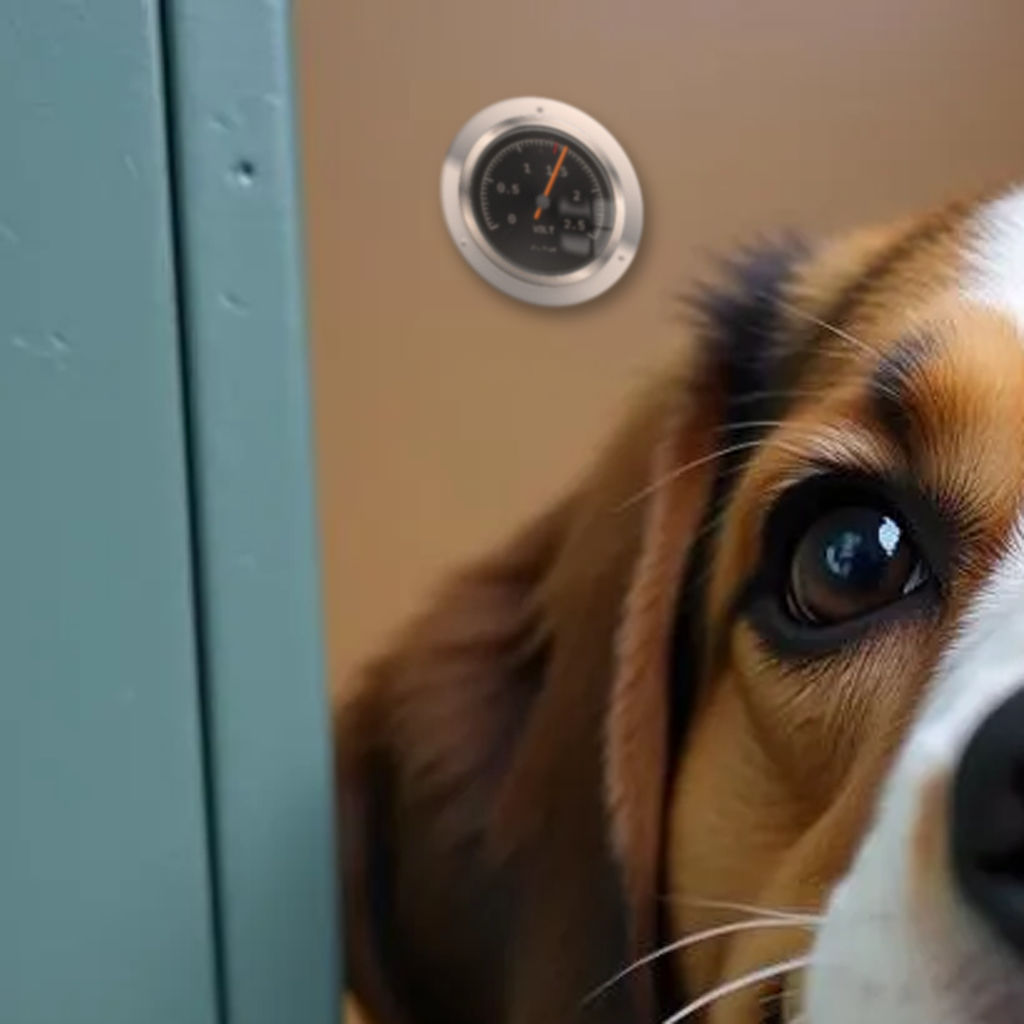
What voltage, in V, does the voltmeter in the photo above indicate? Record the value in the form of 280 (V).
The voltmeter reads 1.5 (V)
